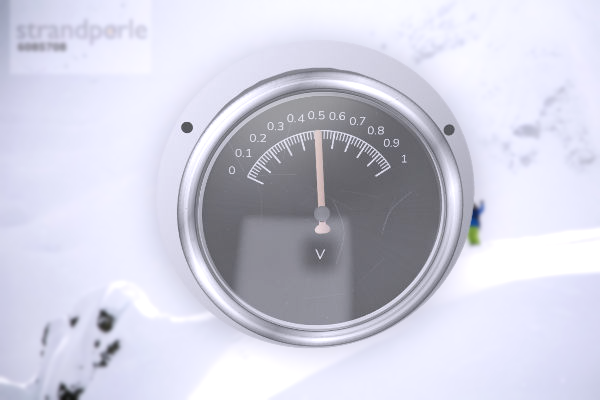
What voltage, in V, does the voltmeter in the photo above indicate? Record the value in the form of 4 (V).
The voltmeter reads 0.5 (V)
